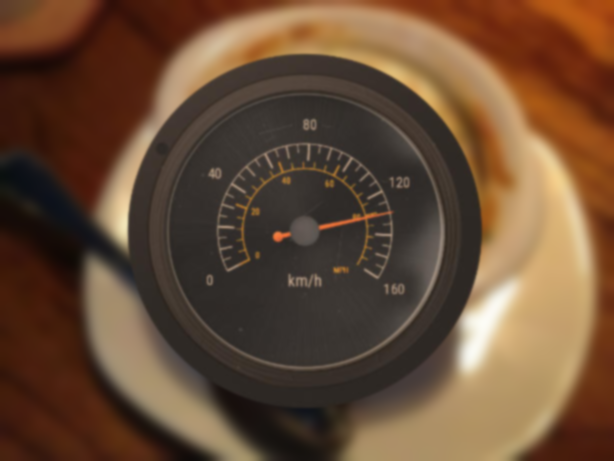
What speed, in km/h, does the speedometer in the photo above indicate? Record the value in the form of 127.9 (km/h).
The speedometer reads 130 (km/h)
